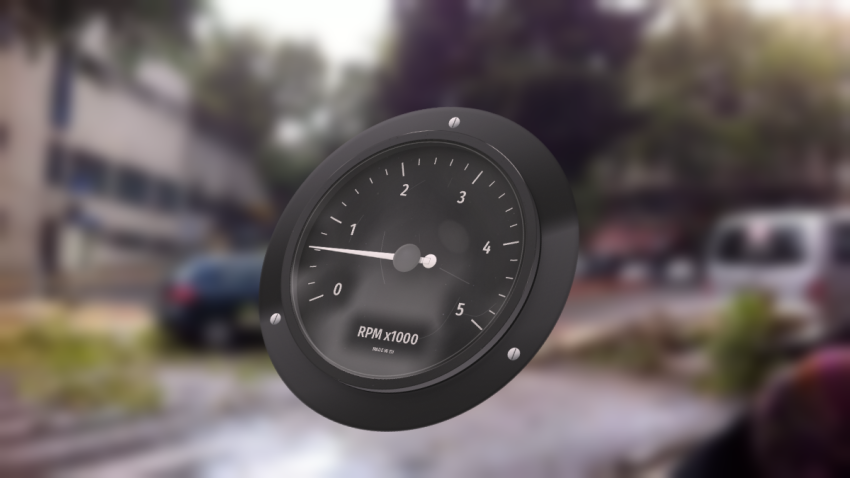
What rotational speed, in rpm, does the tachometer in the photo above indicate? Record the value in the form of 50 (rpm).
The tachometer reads 600 (rpm)
